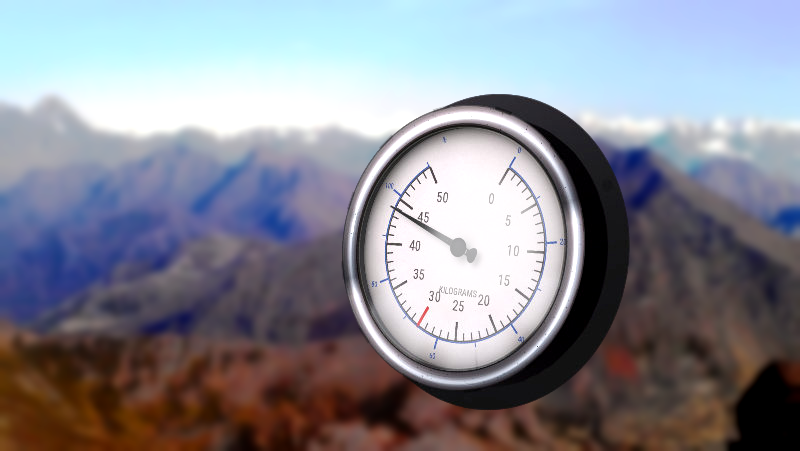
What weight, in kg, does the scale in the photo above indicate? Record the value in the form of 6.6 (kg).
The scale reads 44 (kg)
